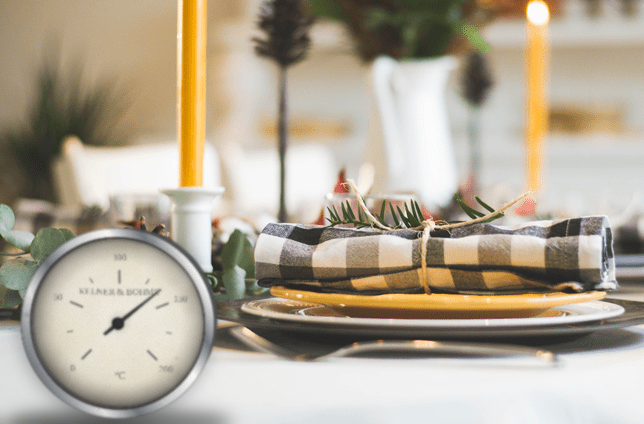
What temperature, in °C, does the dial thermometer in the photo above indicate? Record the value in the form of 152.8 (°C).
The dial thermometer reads 137.5 (°C)
